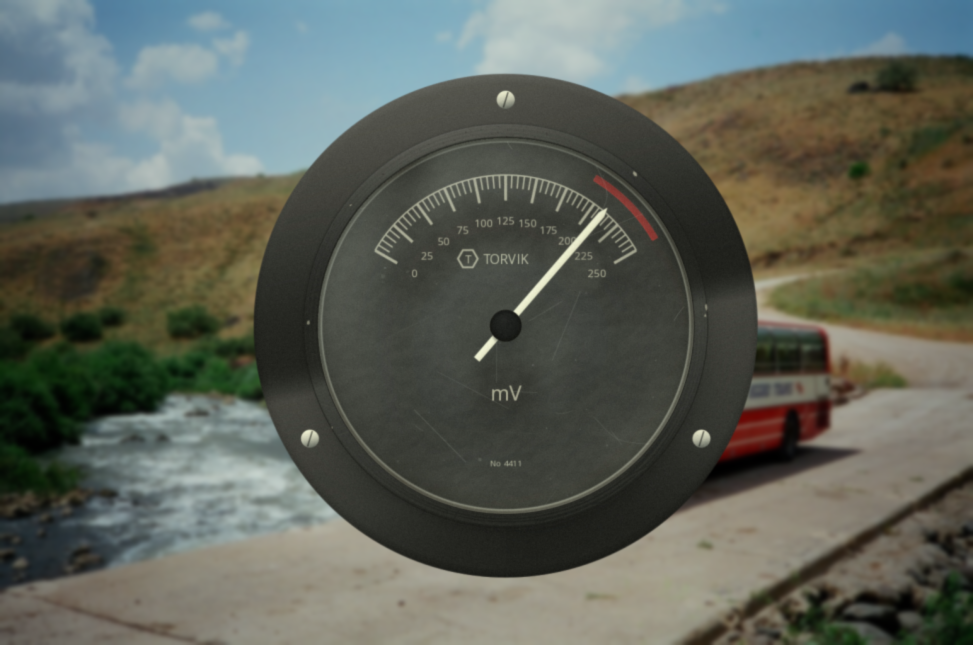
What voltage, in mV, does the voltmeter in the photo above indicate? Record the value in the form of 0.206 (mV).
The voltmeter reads 210 (mV)
